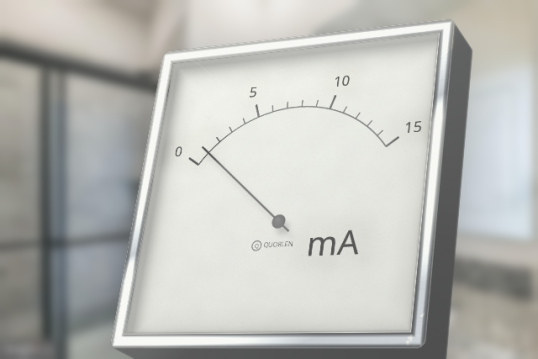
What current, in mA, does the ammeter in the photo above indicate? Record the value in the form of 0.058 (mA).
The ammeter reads 1 (mA)
